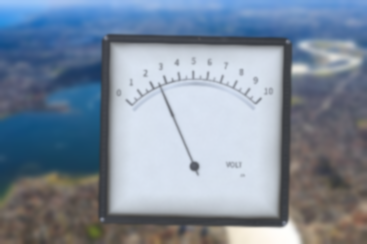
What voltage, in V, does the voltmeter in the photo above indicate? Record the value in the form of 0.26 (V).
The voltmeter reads 2.5 (V)
